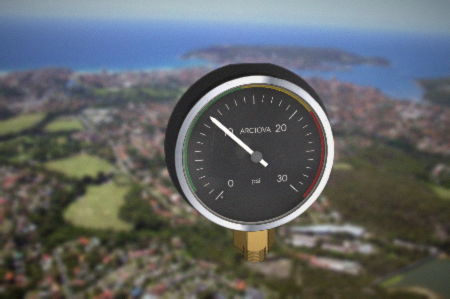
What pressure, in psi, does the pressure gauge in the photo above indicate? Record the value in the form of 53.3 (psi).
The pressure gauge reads 10 (psi)
